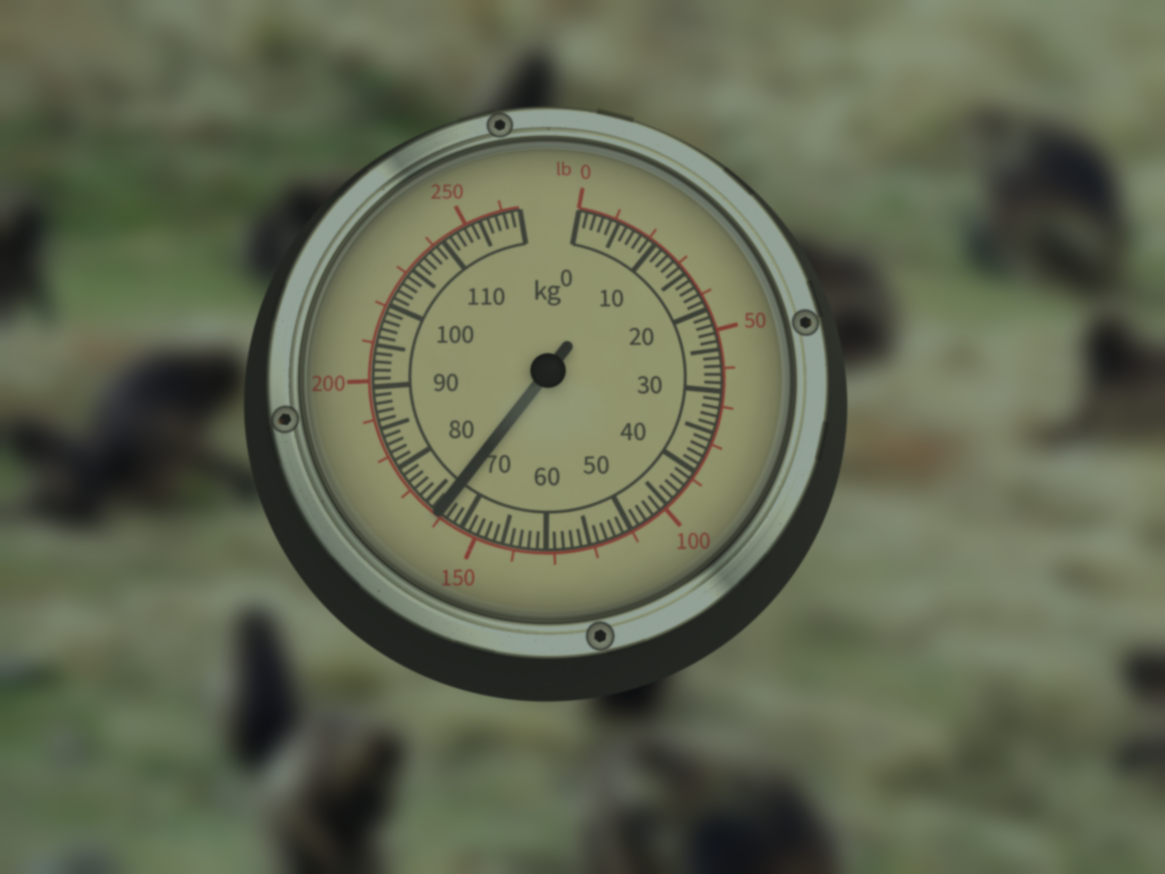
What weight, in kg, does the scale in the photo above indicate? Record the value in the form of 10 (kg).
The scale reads 73 (kg)
